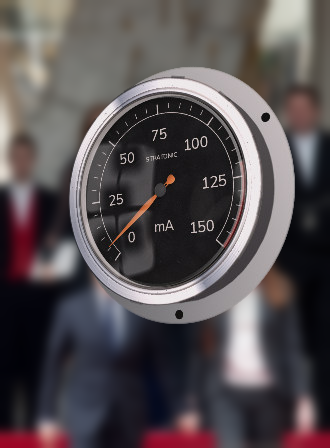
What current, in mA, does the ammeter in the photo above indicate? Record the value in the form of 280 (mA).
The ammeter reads 5 (mA)
